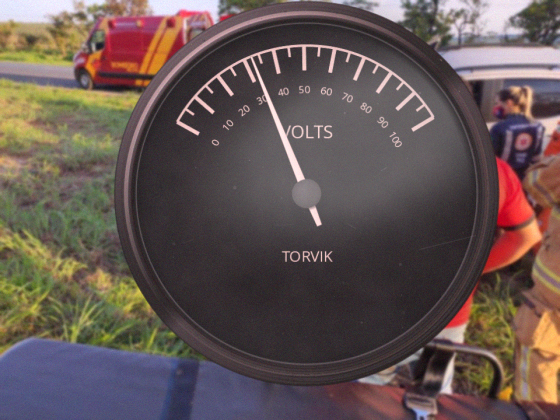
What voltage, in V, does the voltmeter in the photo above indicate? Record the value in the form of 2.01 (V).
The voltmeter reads 32.5 (V)
